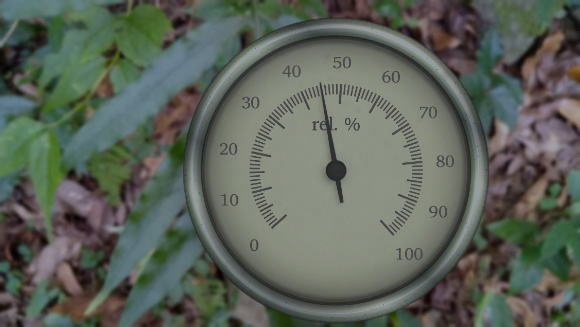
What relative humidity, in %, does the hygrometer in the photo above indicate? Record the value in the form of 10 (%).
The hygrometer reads 45 (%)
